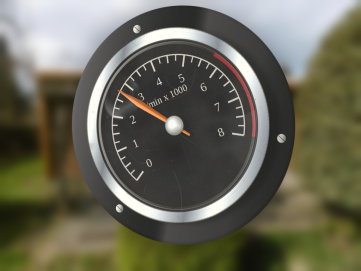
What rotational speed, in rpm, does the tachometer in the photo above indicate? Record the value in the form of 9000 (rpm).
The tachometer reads 2750 (rpm)
